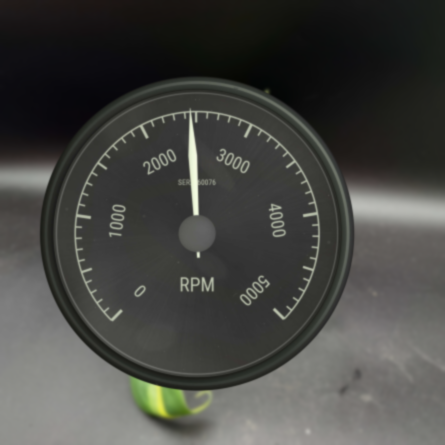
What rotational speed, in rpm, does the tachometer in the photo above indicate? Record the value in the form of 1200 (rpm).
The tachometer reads 2450 (rpm)
